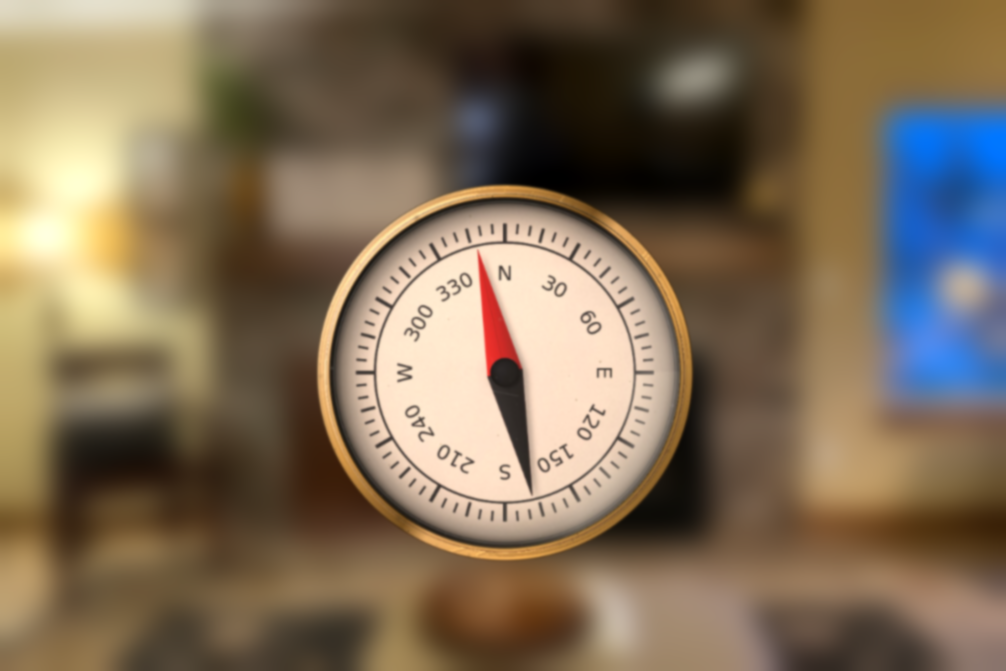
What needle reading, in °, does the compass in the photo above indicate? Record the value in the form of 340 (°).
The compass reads 347.5 (°)
